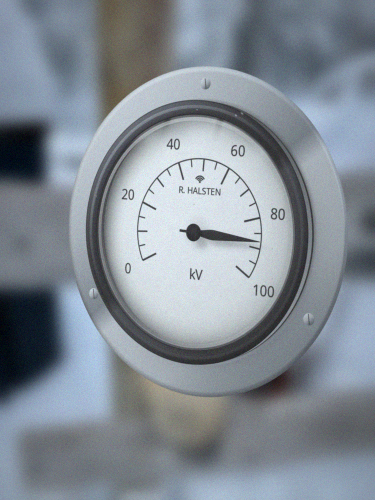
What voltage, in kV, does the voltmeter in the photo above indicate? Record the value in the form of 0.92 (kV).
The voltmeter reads 87.5 (kV)
